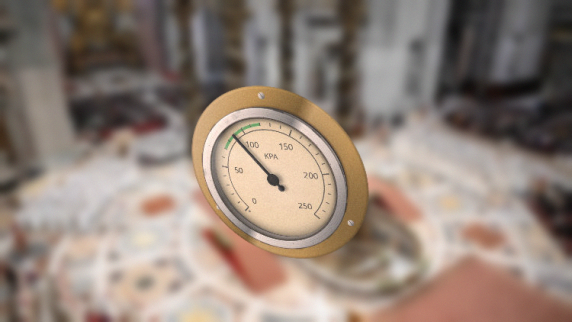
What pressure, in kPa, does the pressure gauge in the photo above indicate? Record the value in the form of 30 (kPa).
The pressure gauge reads 90 (kPa)
